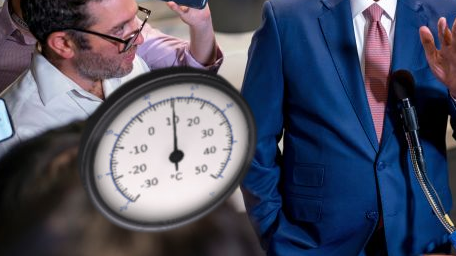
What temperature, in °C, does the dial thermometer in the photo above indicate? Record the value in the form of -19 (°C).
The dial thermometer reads 10 (°C)
